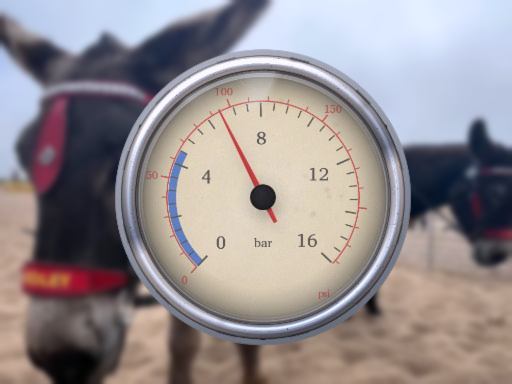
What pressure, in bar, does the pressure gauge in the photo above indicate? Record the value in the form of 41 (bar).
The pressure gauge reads 6.5 (bar)
